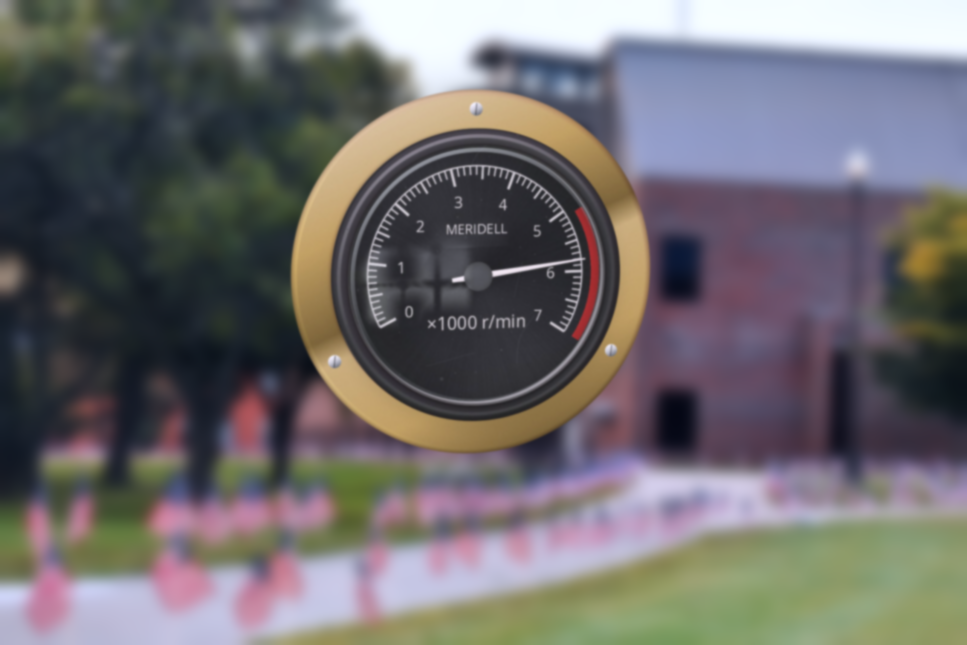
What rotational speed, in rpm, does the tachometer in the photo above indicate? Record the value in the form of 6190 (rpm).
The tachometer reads 5800 (rpm)
